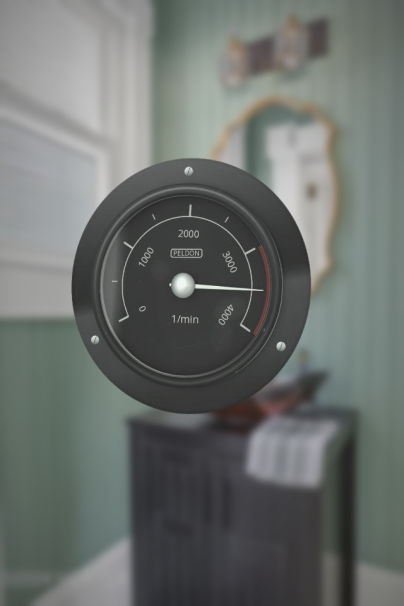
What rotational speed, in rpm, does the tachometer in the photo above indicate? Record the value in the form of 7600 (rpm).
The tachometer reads 3500 (rpm)
